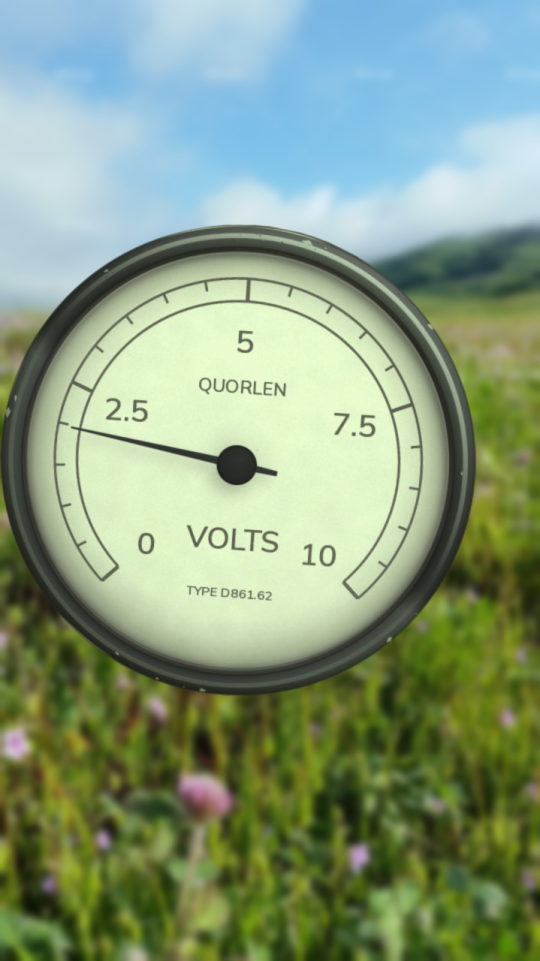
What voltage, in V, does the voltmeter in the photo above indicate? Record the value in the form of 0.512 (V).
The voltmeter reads 2 (V)
